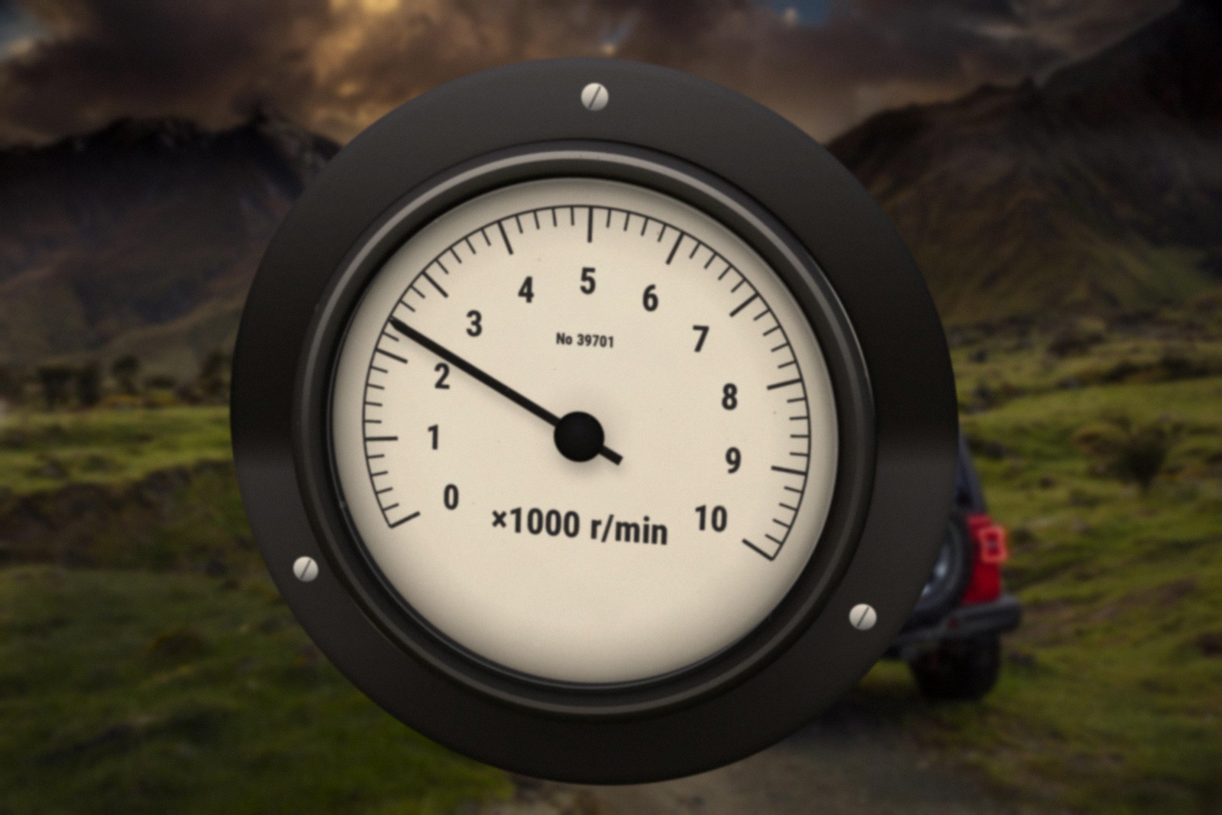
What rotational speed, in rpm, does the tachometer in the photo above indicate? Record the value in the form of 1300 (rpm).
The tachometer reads 2400 (rpm)
